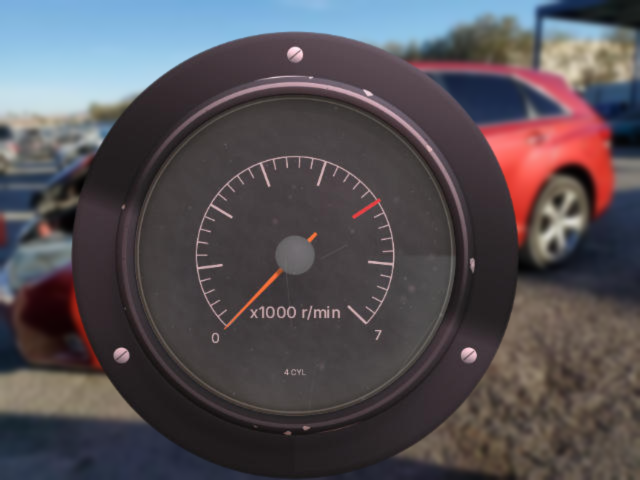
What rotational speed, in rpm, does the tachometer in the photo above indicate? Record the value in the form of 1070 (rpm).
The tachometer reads 0 (rpm)
